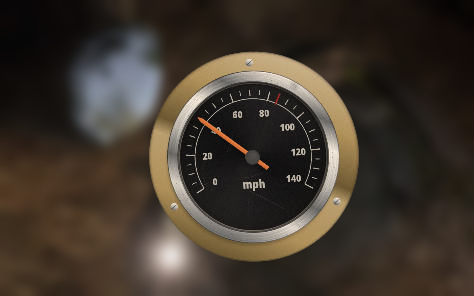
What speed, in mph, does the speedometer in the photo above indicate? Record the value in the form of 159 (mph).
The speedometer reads 40 (mph)
